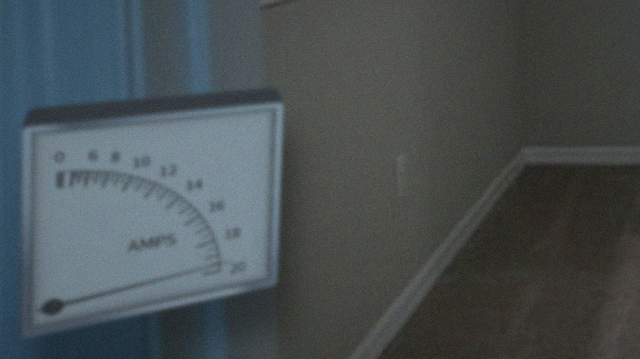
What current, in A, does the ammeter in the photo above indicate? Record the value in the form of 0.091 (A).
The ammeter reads 19.5 (A)
